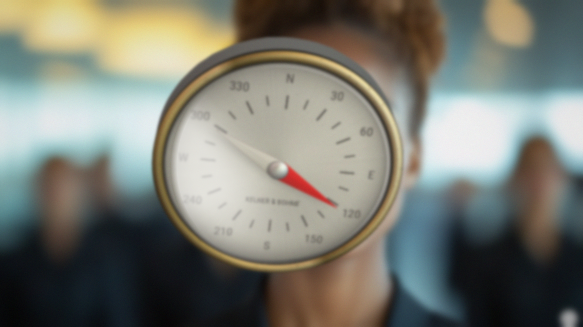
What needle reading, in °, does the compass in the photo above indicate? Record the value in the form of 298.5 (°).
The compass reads 120 (°)
